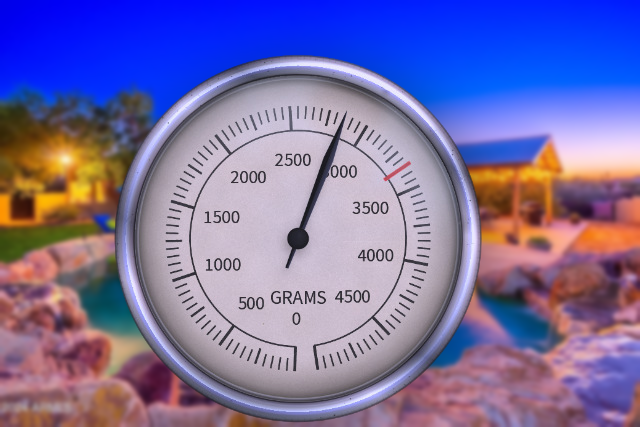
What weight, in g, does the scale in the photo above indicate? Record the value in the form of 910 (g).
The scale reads 2850 (g)
